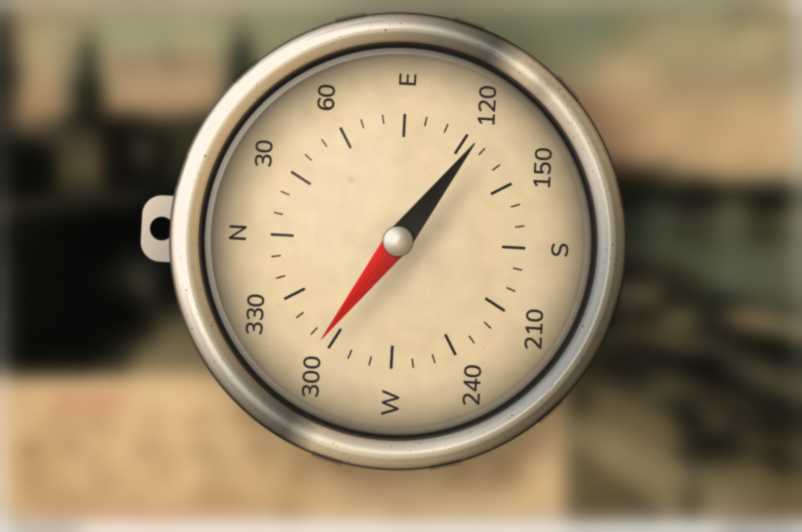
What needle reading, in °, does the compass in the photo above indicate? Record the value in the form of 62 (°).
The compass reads 305 (°)
